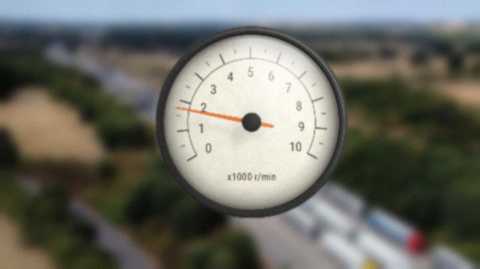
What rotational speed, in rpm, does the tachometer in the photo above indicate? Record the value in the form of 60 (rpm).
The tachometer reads 1750 (rpm)
